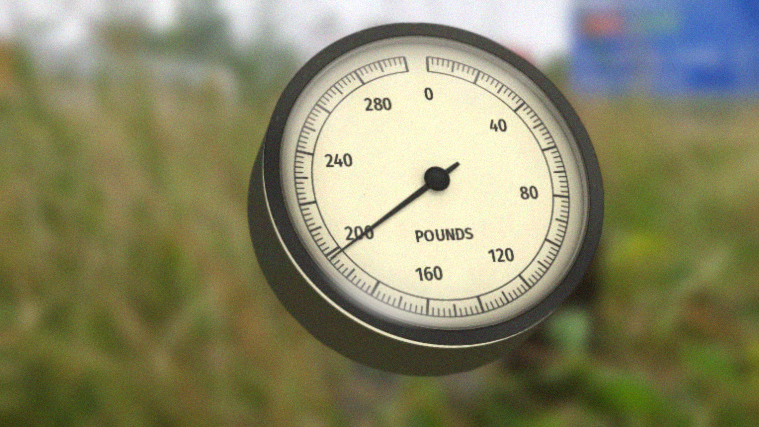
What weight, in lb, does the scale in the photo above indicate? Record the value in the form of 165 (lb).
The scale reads 198 (lb)
